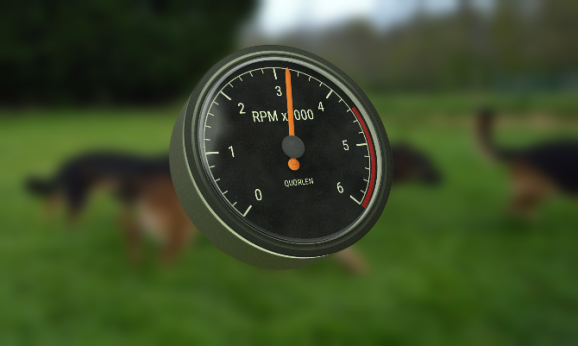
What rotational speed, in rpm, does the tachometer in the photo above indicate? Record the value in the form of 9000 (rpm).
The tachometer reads 3200 (rpm)
